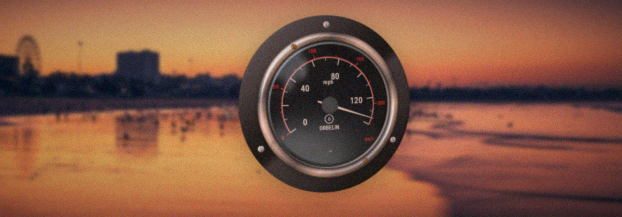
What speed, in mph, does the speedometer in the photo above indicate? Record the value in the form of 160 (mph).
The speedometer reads 135 (mph)
